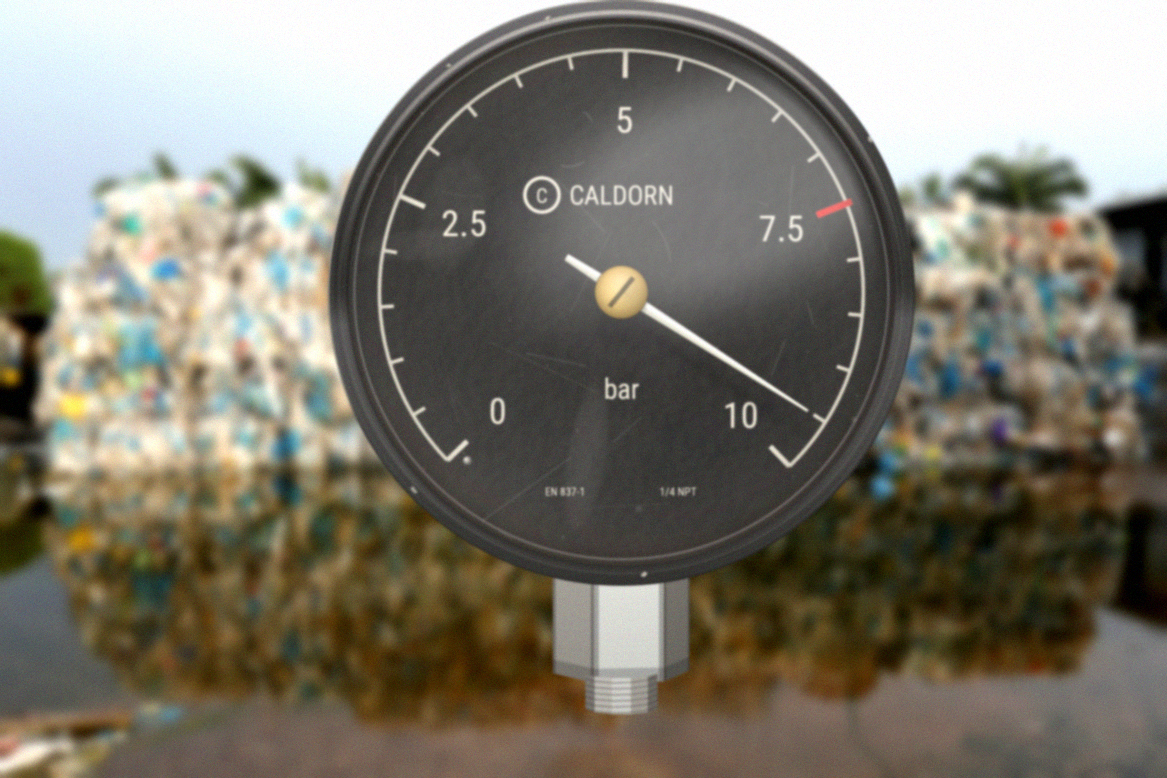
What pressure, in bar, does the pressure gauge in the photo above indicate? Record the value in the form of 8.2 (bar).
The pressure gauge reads 9.5 (bar)
